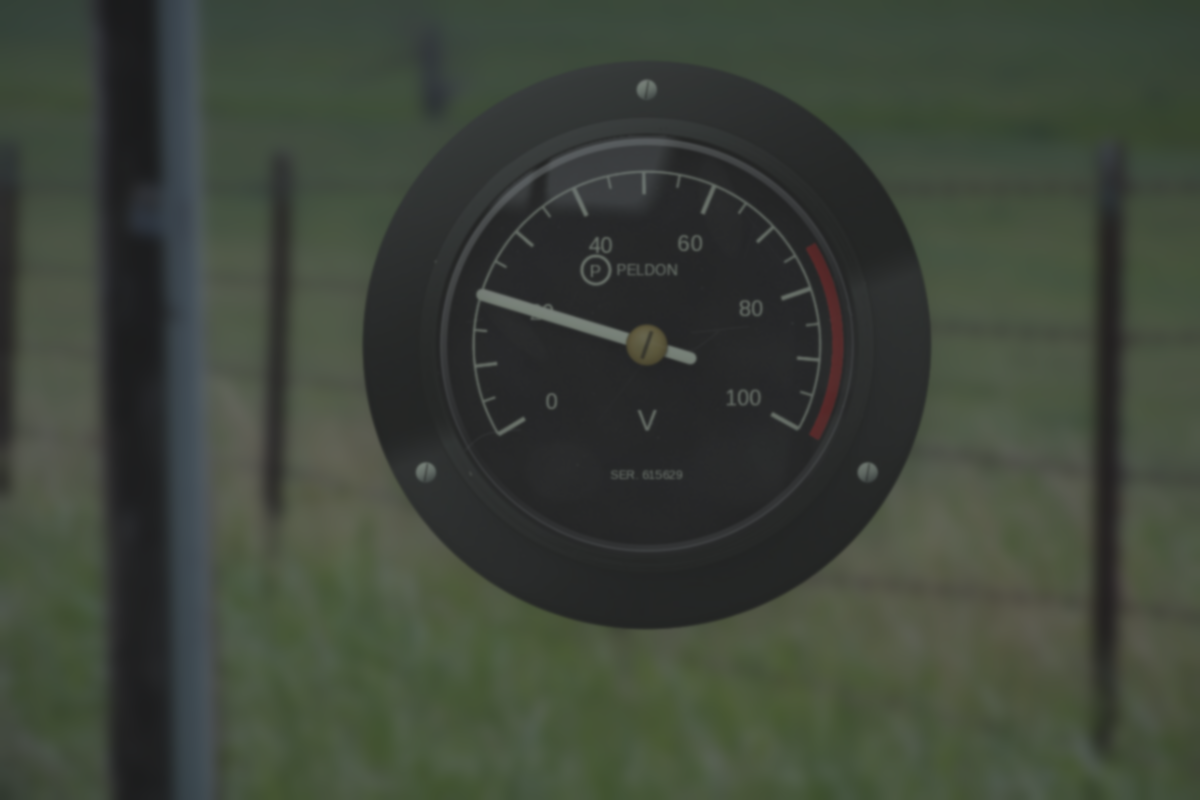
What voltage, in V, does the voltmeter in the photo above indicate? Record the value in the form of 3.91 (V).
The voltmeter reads 20 (V)
